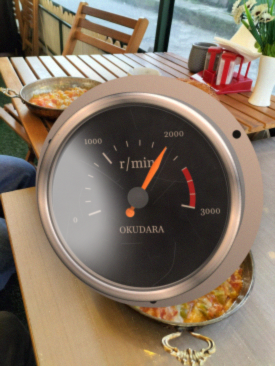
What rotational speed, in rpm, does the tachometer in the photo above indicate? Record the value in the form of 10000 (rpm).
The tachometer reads 2000 (rpm)
